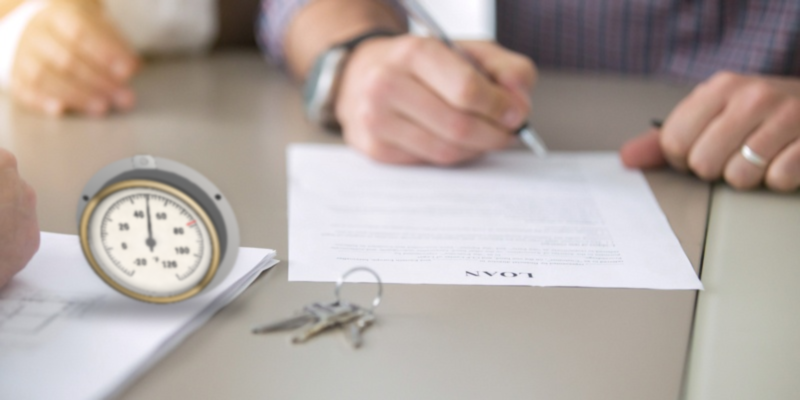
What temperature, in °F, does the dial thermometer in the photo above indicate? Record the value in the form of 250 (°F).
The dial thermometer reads 50 (°F)
